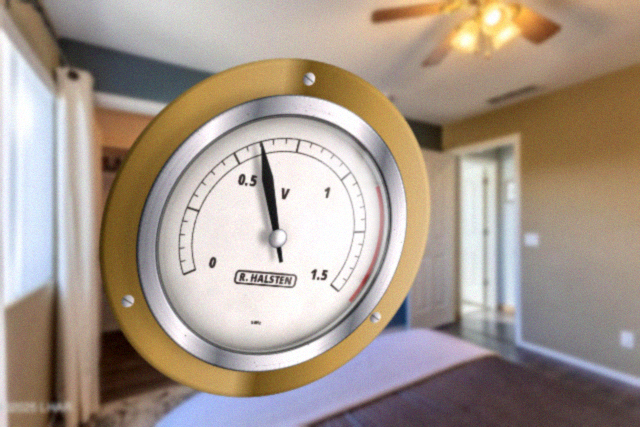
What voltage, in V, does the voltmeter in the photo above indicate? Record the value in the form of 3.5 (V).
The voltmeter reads 0.6 (V)
